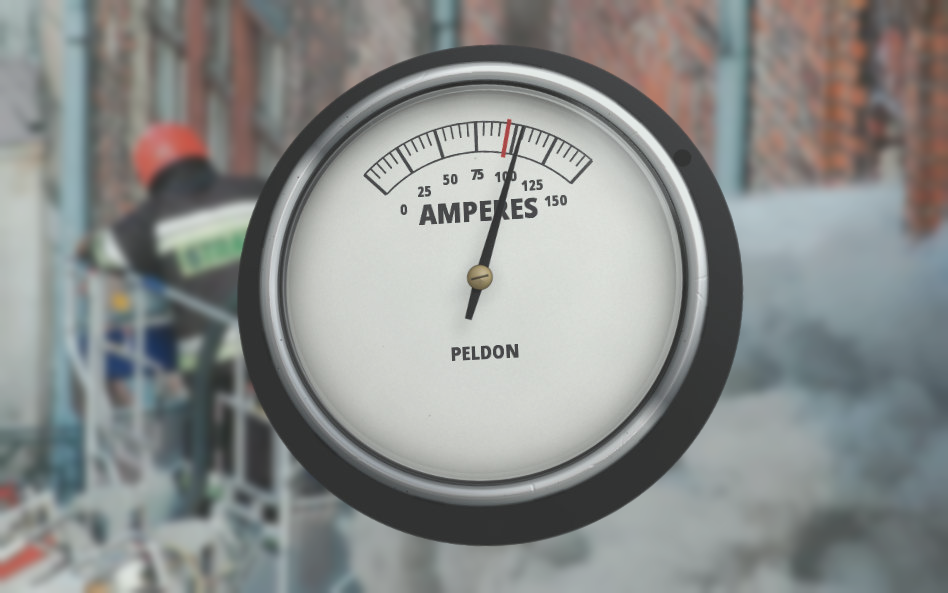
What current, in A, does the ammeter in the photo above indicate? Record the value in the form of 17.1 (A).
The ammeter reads 105 (A)
